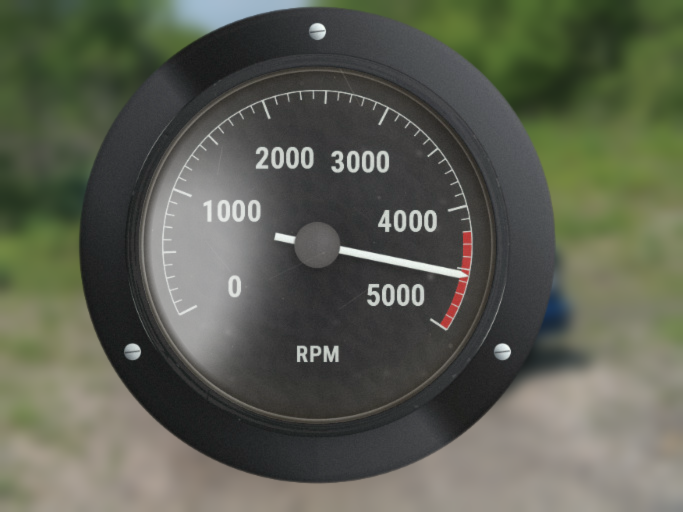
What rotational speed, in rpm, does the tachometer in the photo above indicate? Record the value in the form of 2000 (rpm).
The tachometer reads 4550 (rpm)
